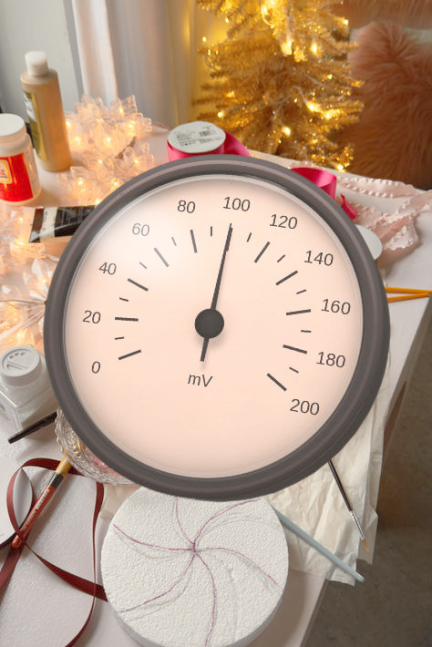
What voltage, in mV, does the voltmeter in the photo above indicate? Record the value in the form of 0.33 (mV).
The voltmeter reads 100 (mV)
